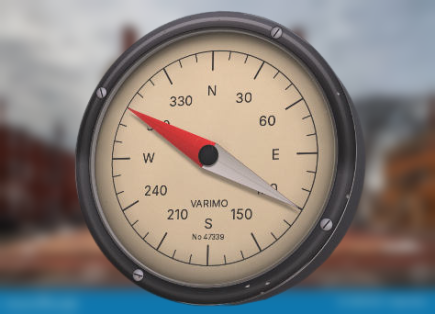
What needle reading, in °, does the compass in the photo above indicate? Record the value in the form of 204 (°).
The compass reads 300 (°)
